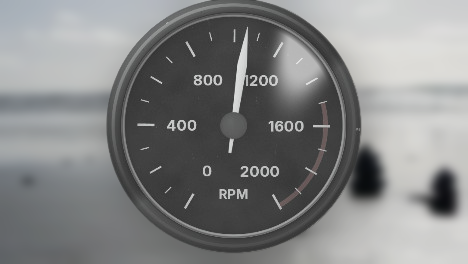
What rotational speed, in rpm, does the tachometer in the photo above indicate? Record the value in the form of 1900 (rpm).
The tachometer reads 1050 (rpm)
